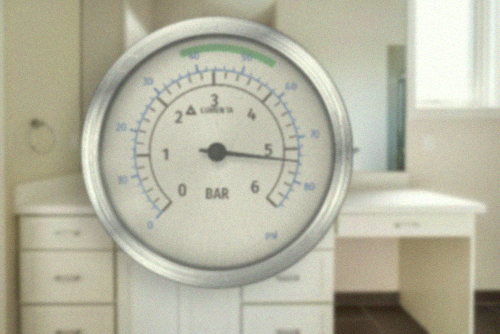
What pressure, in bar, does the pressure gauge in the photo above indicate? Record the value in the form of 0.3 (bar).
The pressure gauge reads 5.2 (bar)
